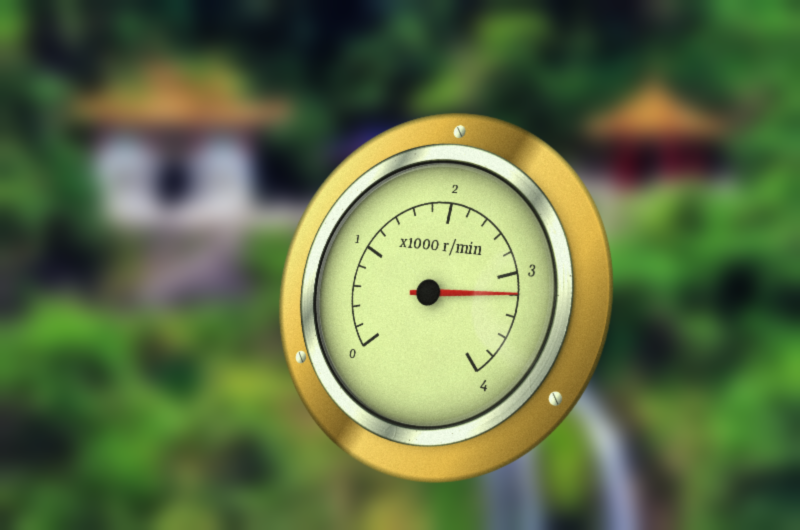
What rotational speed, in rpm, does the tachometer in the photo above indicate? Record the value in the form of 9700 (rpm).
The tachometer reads 3200 (rpm)
